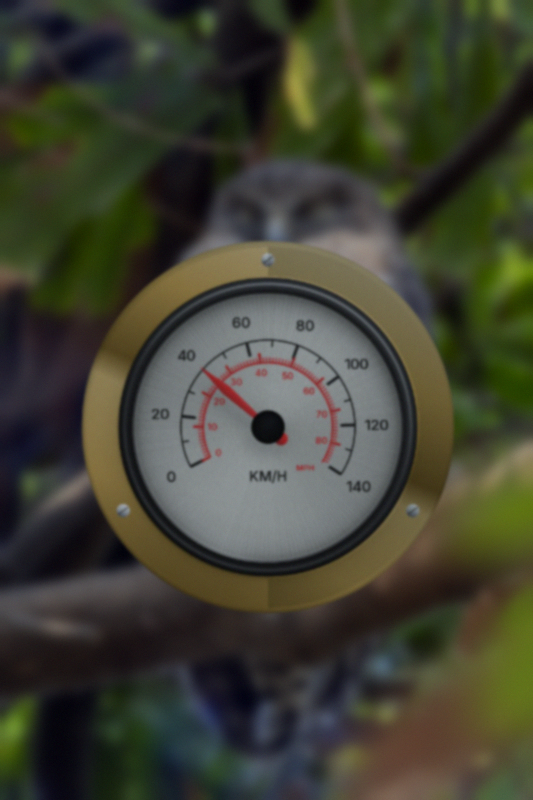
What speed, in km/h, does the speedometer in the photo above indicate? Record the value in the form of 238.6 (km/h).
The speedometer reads 40 (km/h)
